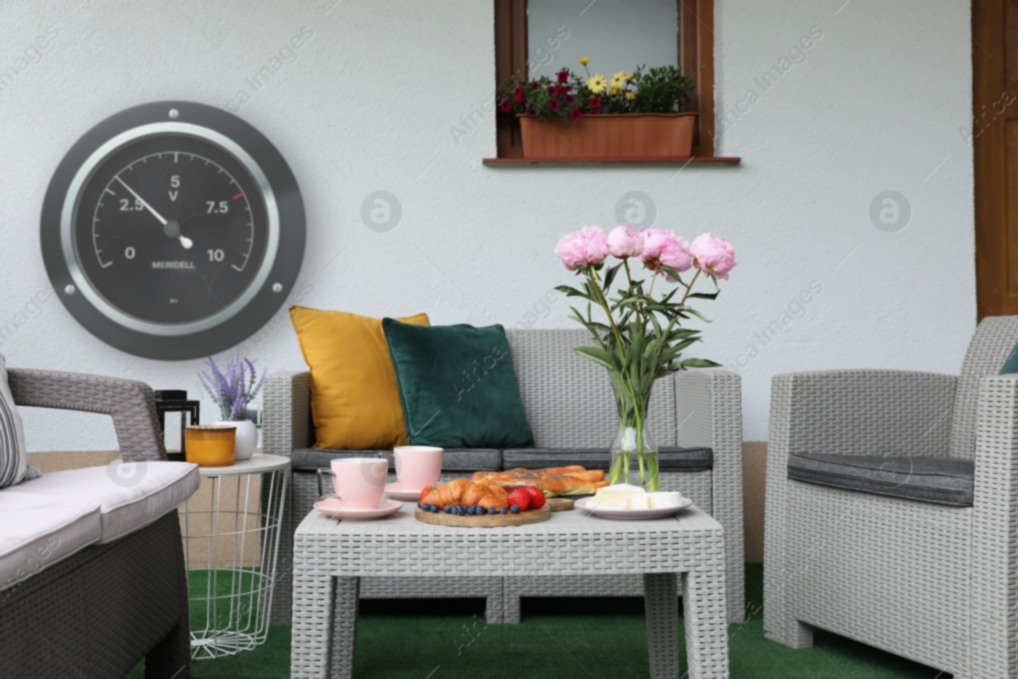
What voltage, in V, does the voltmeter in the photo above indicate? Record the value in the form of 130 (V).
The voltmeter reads 3 (V)
